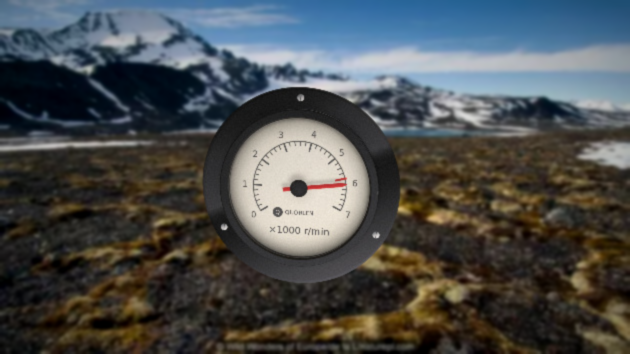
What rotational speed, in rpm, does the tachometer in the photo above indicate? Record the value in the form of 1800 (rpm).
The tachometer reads 6000 (rpm)
